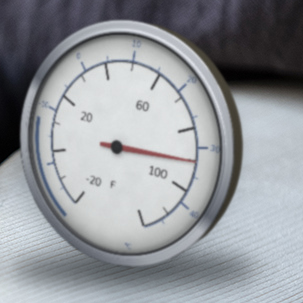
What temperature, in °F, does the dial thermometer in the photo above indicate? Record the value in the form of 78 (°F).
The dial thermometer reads 90 (°F)
